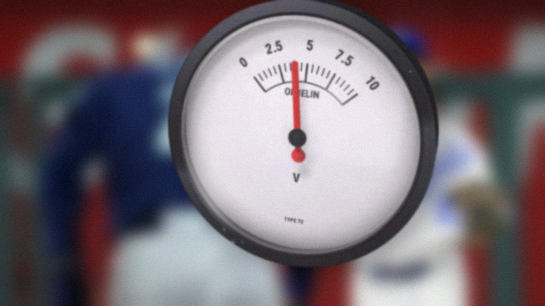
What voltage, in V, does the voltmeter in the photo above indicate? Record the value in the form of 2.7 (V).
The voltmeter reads 4 (V)
